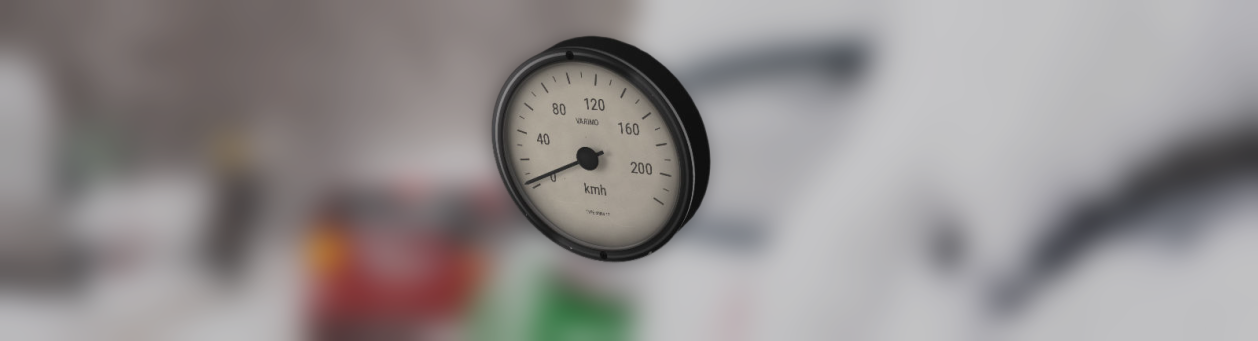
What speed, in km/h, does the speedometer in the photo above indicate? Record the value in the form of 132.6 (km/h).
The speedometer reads 5 (km/h)
